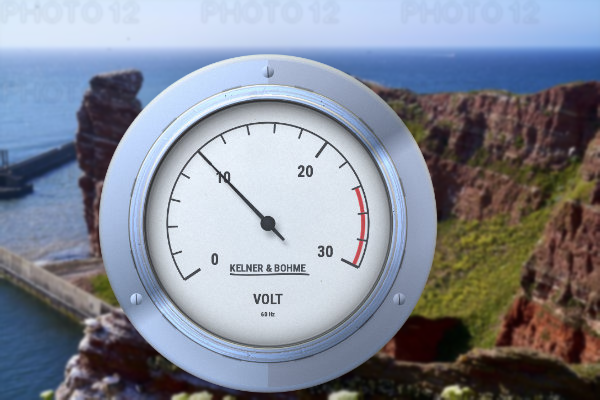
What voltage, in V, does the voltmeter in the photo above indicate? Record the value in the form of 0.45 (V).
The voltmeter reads 10 (V)
